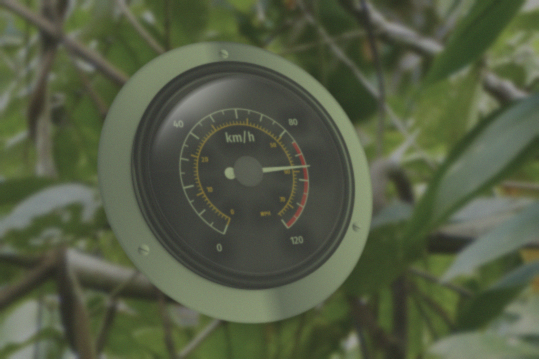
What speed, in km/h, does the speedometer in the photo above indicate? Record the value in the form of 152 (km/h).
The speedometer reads 95 (km/h)
